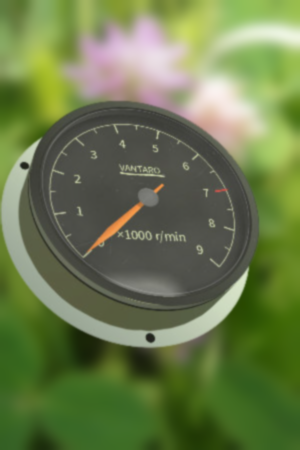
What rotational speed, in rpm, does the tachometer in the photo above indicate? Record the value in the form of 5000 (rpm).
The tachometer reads 0 (rpm)
